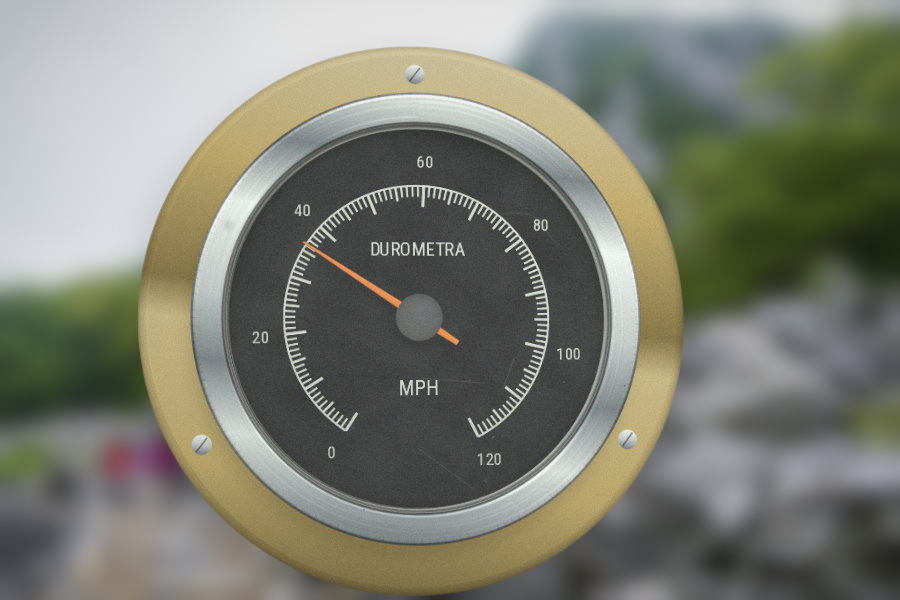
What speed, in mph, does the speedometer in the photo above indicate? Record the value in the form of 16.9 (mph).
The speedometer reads 36 (mph)
